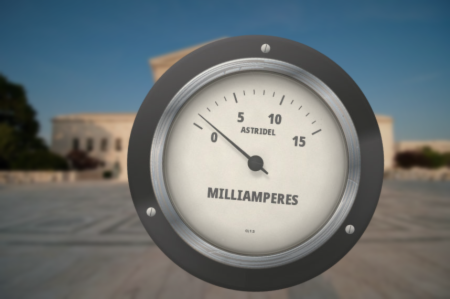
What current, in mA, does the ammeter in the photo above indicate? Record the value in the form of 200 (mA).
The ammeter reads 1 (mA)
